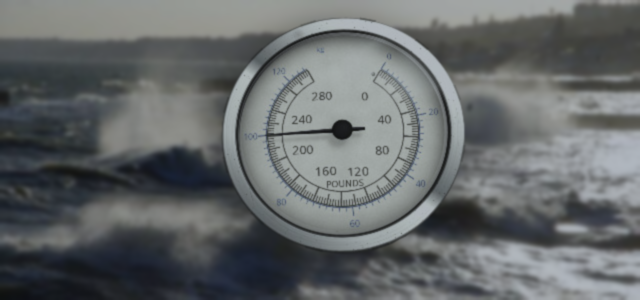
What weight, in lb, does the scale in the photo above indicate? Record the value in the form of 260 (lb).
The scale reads 220 (lb)
